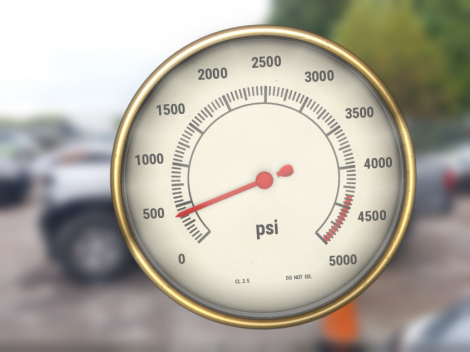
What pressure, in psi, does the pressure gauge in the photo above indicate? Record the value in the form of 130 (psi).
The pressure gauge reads 400 (psi)
